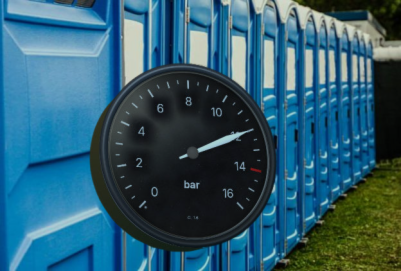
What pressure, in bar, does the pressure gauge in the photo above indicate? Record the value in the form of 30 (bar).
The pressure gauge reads 12 (bar)
